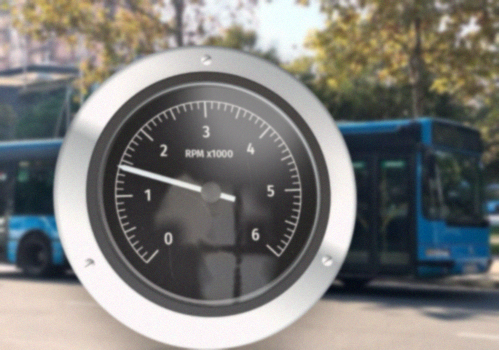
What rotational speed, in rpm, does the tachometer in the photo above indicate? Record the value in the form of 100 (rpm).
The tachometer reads 1400 (rpm)
